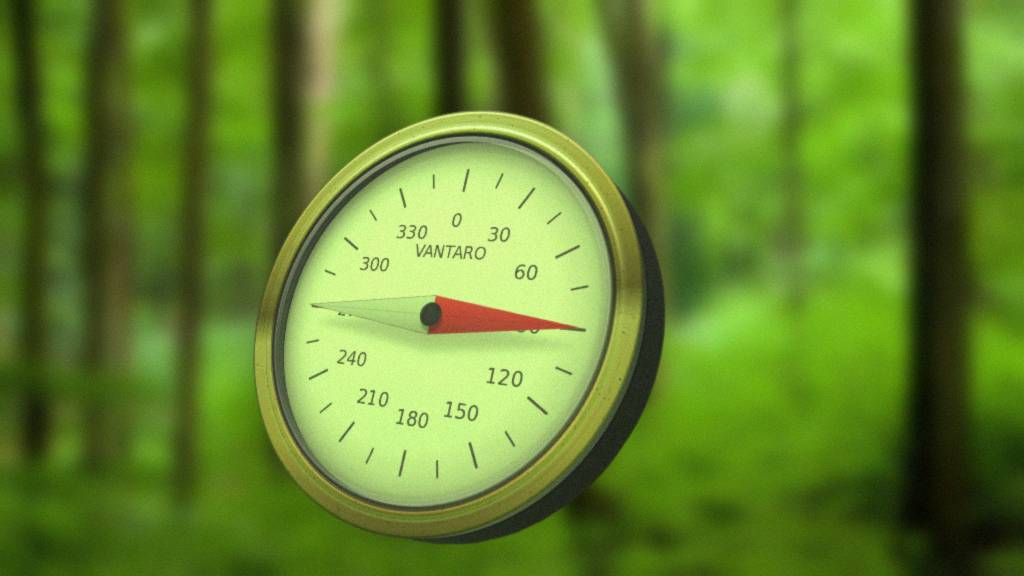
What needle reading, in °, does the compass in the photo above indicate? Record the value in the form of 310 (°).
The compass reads 90 (°)
